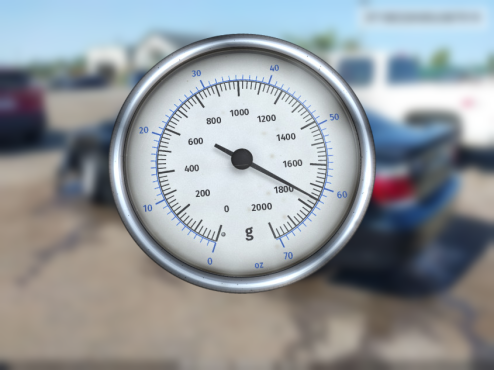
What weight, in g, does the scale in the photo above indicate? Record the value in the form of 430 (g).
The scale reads 1760 (g)
